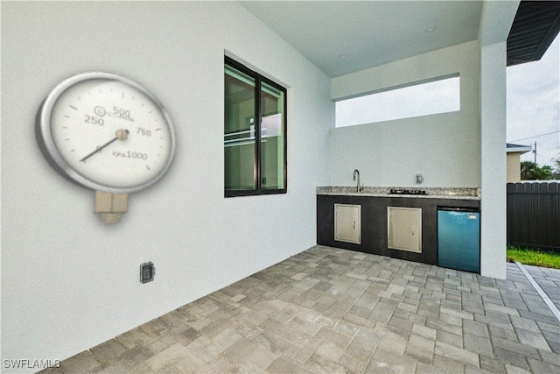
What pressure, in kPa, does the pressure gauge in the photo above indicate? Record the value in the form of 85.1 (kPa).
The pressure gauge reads 0 (kPa)
